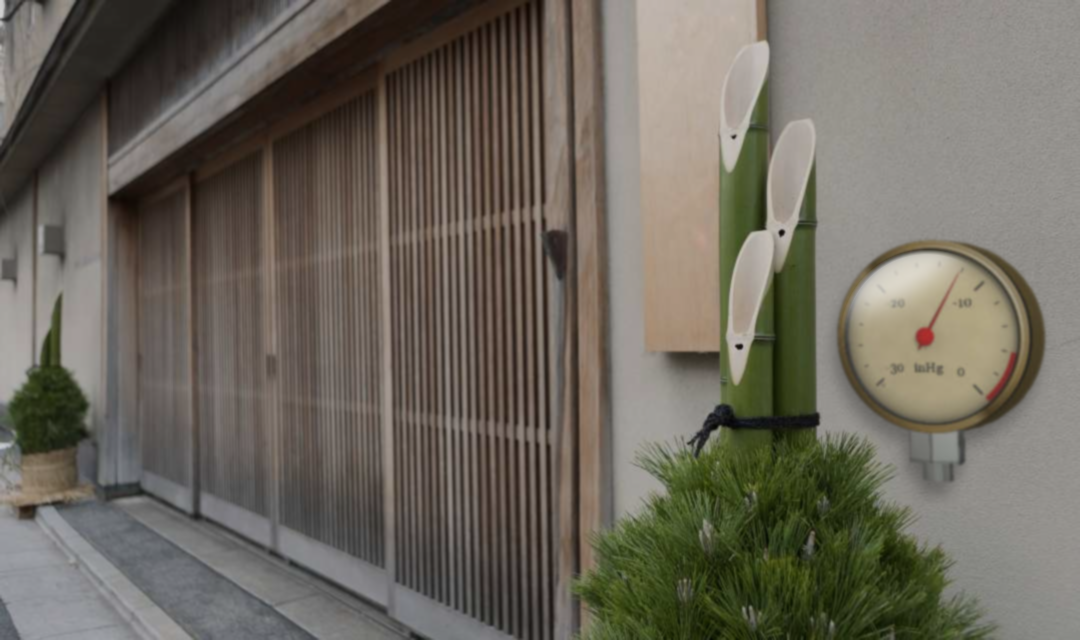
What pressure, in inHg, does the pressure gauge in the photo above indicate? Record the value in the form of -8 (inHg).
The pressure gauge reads -12 (inHg)
